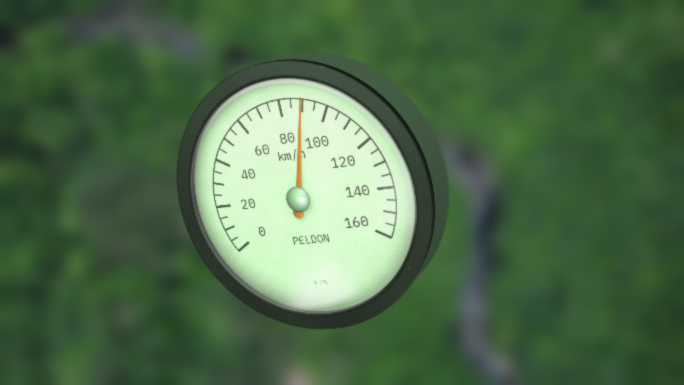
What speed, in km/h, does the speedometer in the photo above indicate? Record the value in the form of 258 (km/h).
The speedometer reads 90 (km/h)
